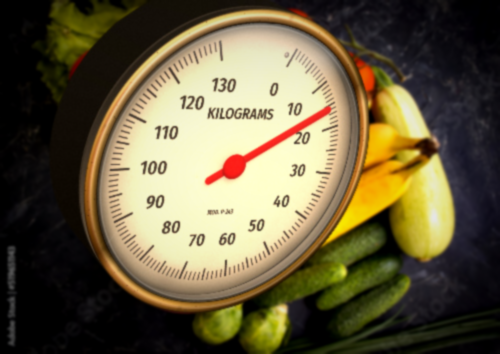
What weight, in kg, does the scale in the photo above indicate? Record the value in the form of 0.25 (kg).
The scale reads 15 (kg)
